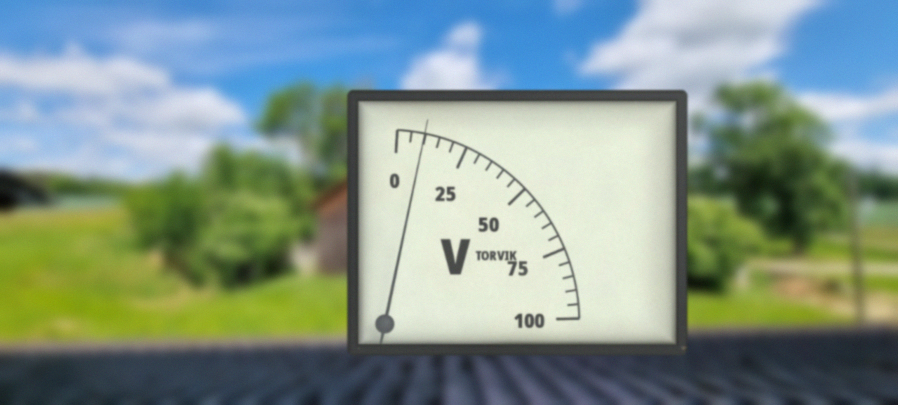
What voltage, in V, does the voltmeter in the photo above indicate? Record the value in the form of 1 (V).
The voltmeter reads 10 (V)
